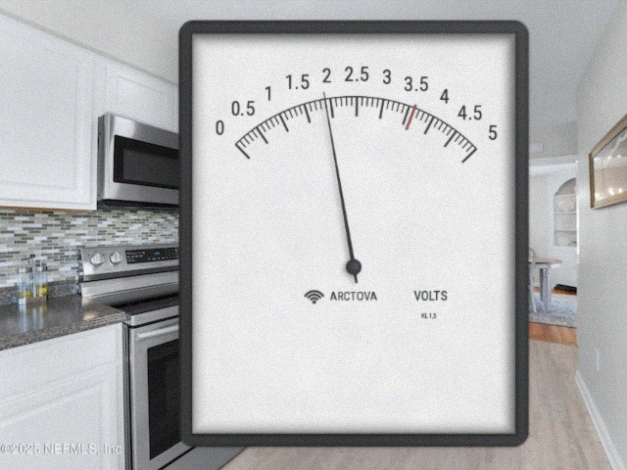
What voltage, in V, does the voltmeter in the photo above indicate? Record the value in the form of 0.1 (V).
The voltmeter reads 1.9 (V)
